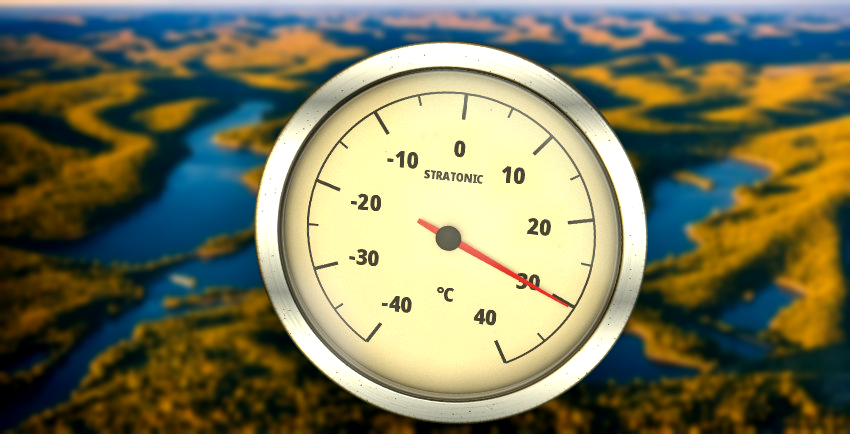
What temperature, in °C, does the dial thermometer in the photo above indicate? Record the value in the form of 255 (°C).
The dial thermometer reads 30 (°C)
